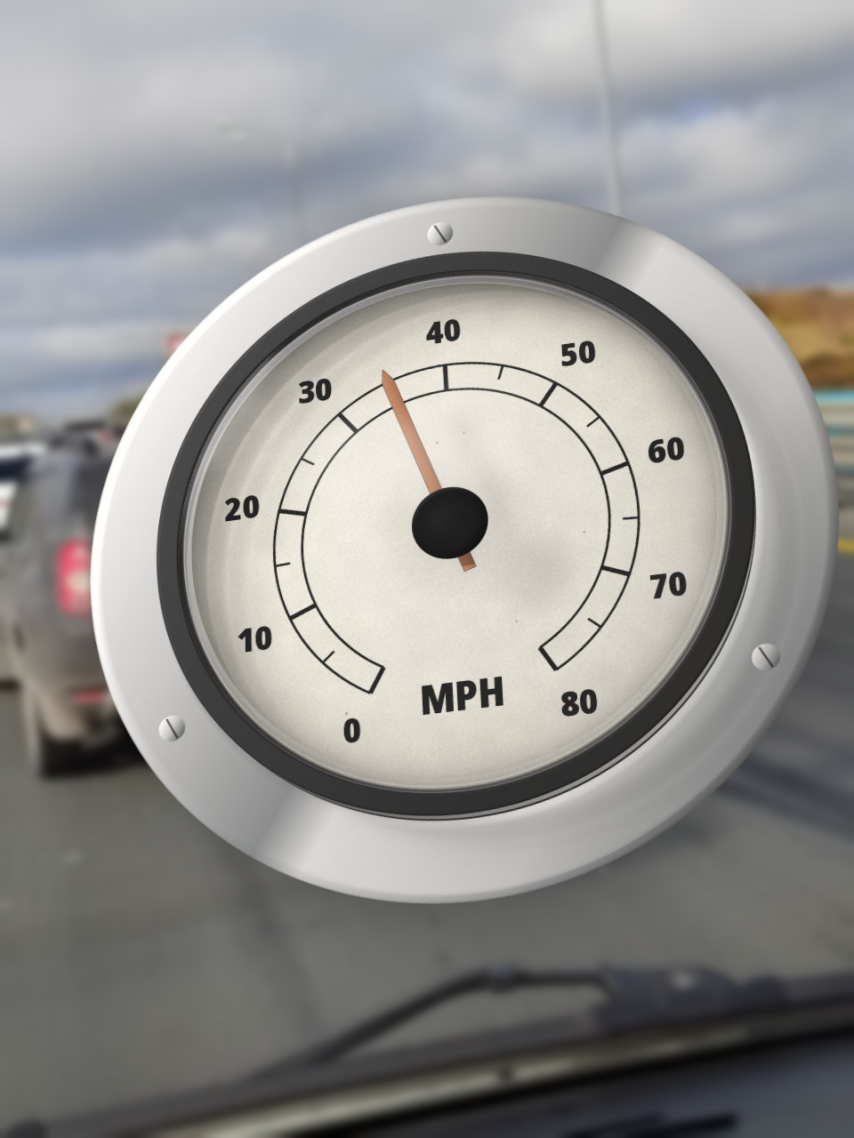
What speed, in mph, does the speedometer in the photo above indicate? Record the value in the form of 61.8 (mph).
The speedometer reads 35 (mph)
